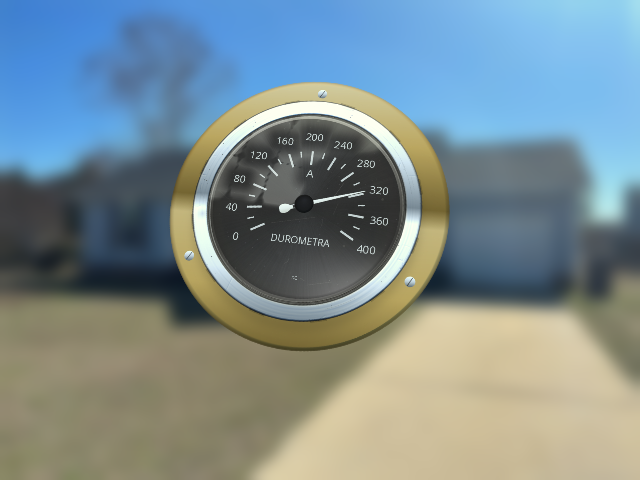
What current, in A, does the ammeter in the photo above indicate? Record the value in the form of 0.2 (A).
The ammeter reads 320 (A)
